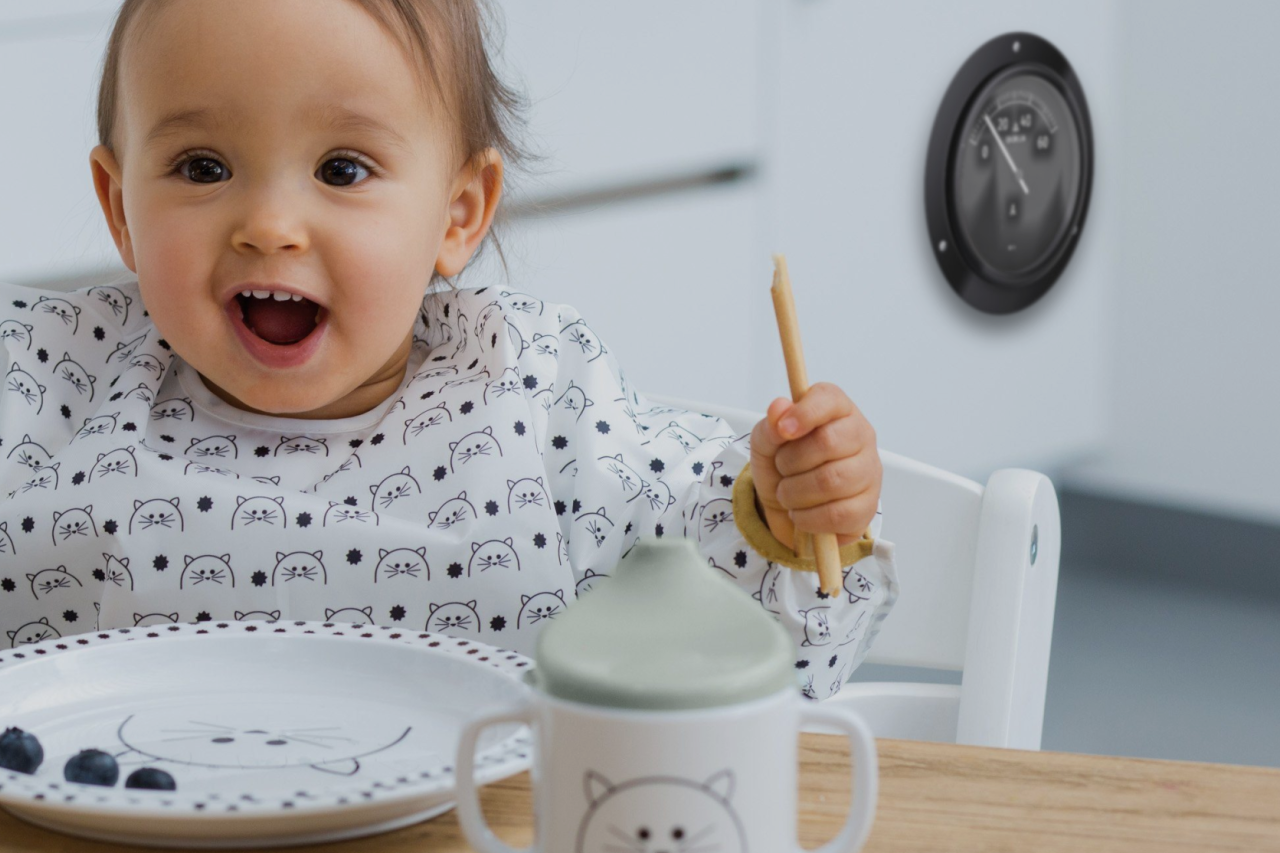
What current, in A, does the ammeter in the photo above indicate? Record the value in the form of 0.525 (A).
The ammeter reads 10 (A)
